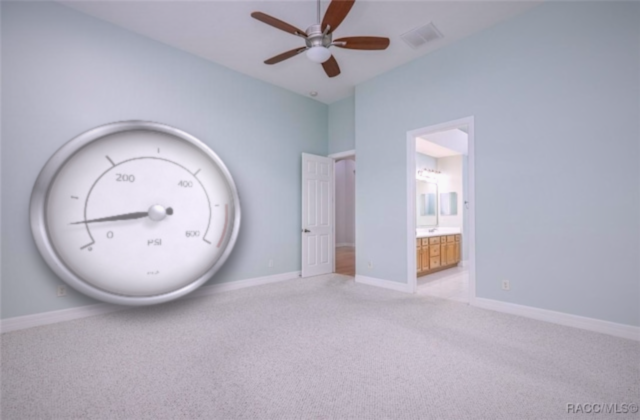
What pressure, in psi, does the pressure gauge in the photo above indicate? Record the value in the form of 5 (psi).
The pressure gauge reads 50 (psi)
